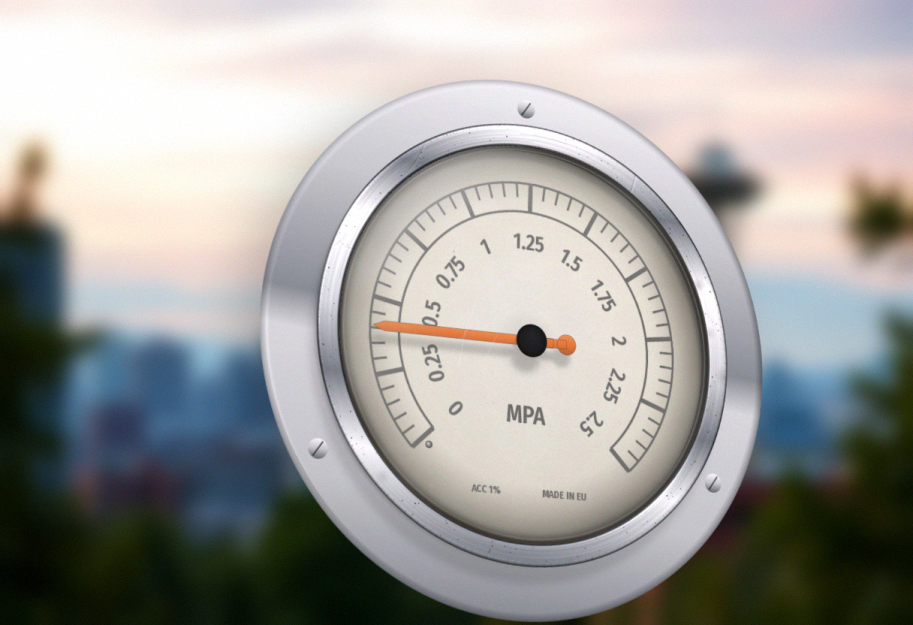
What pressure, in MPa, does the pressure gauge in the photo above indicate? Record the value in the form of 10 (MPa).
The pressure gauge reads 0.4 (MPa)
